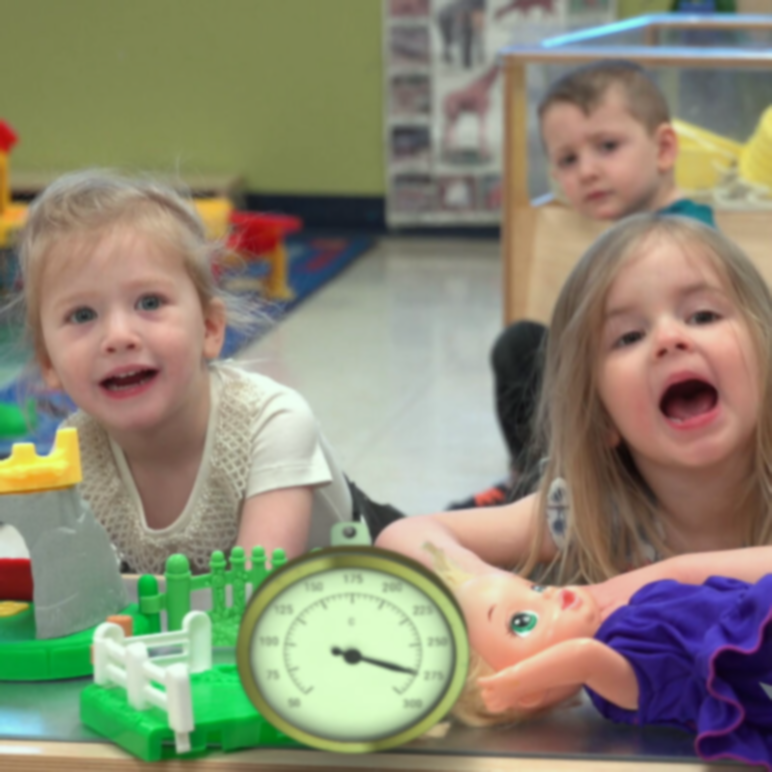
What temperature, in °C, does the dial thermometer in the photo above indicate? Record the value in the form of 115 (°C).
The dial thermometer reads 275 (°C)
